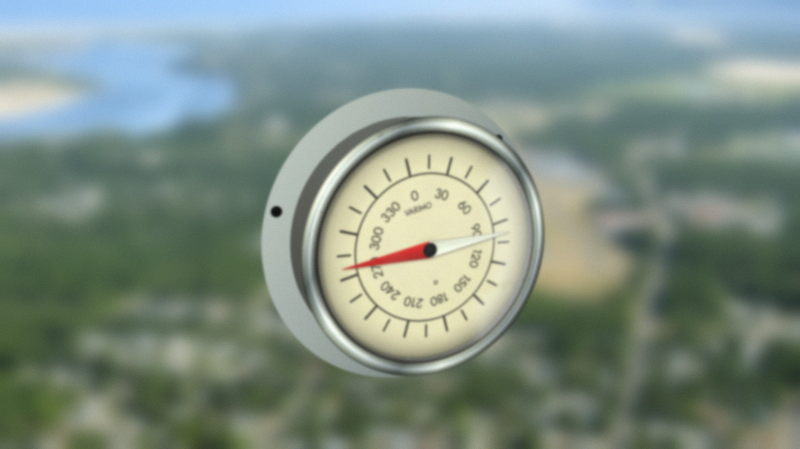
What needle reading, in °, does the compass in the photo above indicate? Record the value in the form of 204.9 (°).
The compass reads 277.5 (°)
